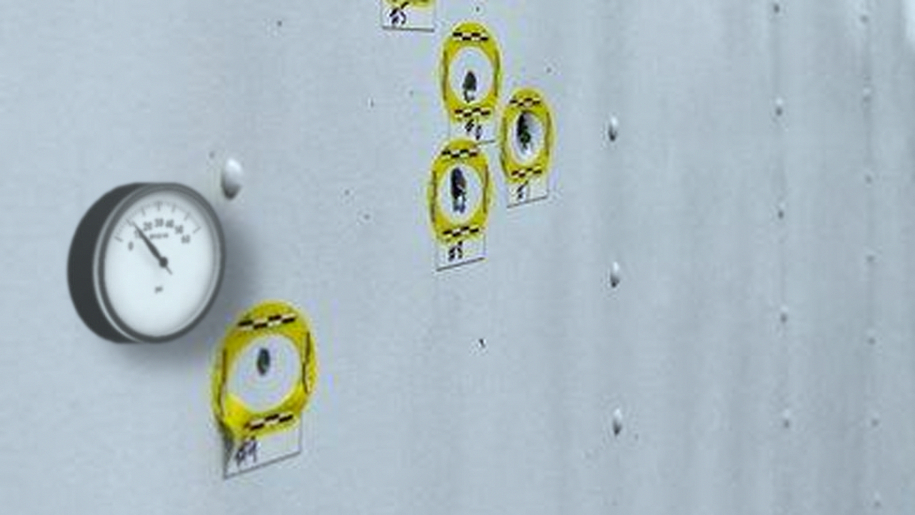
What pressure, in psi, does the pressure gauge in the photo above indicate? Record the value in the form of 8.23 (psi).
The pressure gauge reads 10 (psi)
